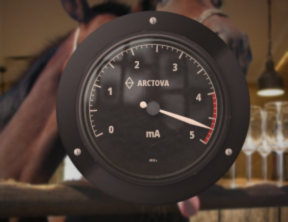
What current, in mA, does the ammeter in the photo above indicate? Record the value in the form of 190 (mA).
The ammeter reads 4.7 (mA)
